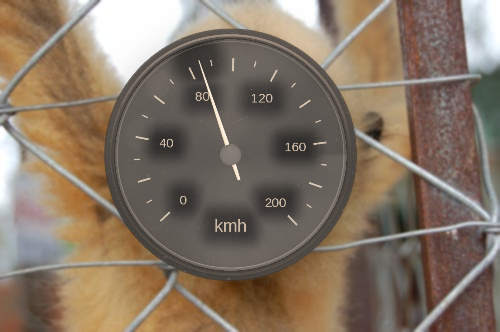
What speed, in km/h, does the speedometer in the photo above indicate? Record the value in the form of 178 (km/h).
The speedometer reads 85 (km/h)
